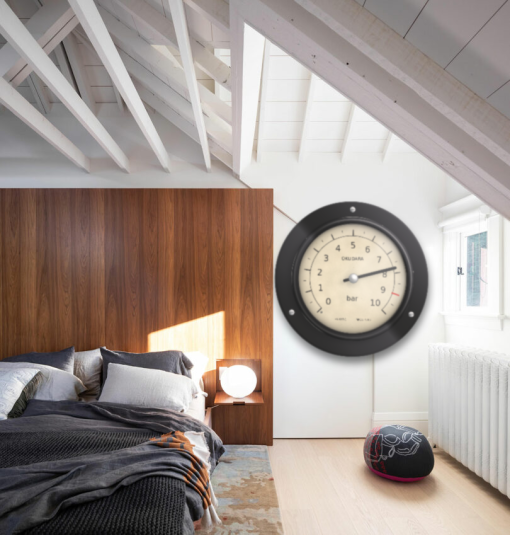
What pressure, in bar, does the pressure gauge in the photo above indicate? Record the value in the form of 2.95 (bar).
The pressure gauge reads 7.75 (bar)
